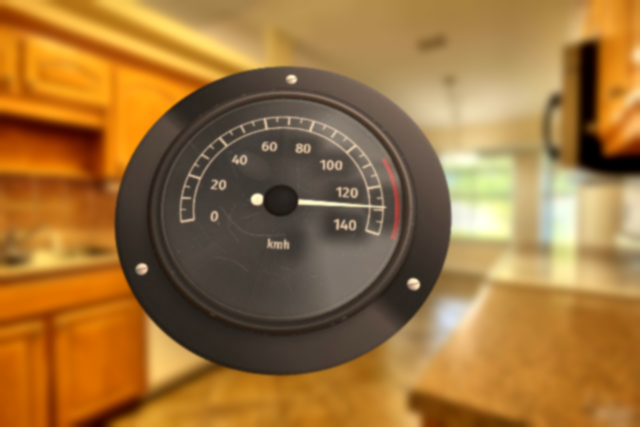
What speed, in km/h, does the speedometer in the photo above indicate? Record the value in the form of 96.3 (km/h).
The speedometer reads 130 (km/h)
